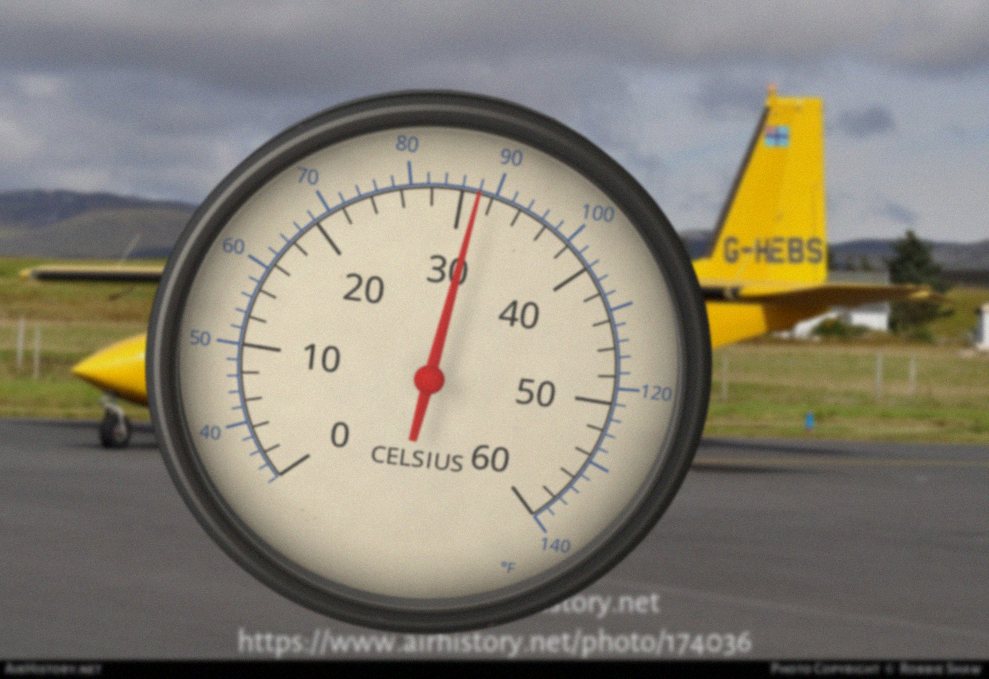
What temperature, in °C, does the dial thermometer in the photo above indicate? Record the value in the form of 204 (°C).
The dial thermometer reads 31 (°C)
